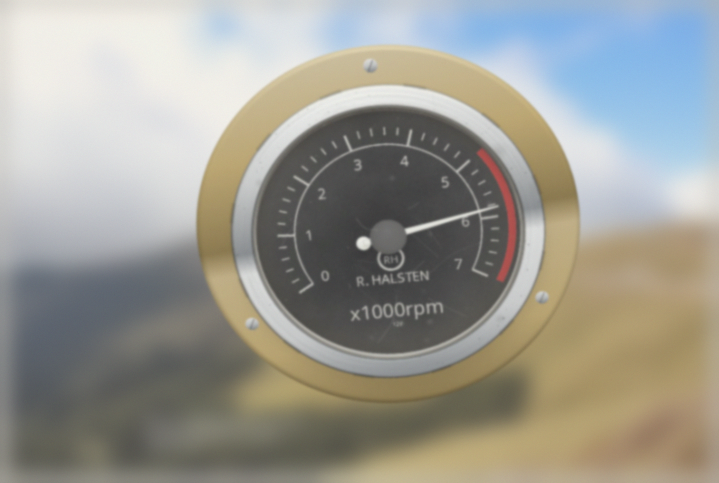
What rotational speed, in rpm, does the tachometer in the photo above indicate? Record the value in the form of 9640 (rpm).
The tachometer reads 5800 (rpm)
